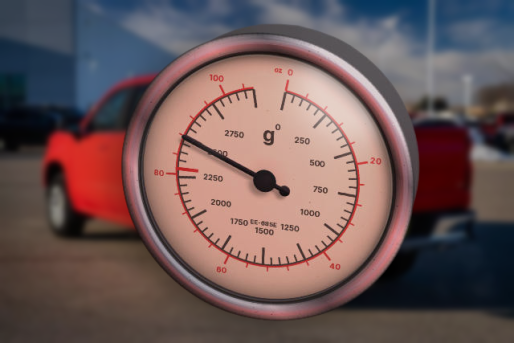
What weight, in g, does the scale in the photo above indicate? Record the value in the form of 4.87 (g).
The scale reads 2500 (g)
